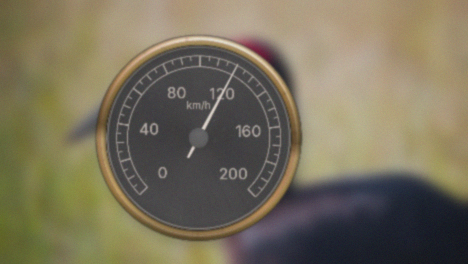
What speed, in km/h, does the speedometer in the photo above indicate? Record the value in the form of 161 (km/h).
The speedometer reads 120 (km/h)
